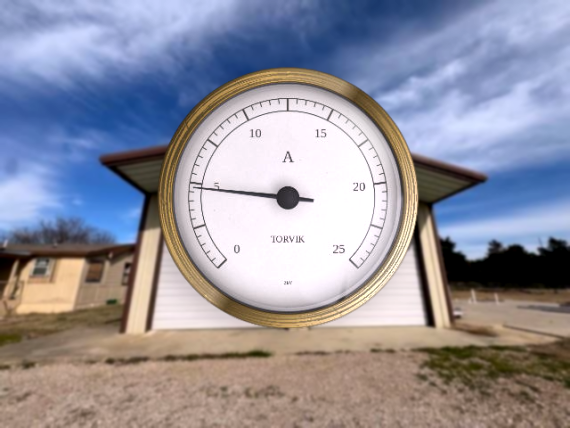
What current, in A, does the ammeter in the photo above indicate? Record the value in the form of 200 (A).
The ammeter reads 4.75 (A)
